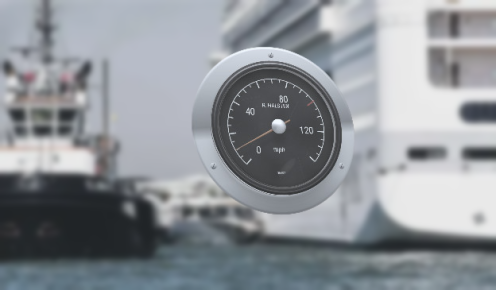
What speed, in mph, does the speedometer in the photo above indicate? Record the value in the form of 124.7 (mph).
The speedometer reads 10 (mph)
